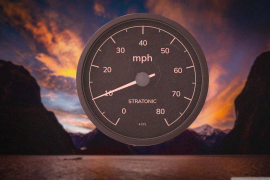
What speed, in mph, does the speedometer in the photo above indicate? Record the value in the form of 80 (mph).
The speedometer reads 10 (mph)
